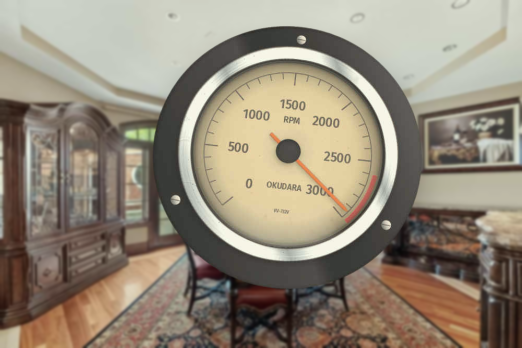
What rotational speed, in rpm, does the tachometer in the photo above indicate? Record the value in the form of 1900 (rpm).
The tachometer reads 2950 (rpm)
